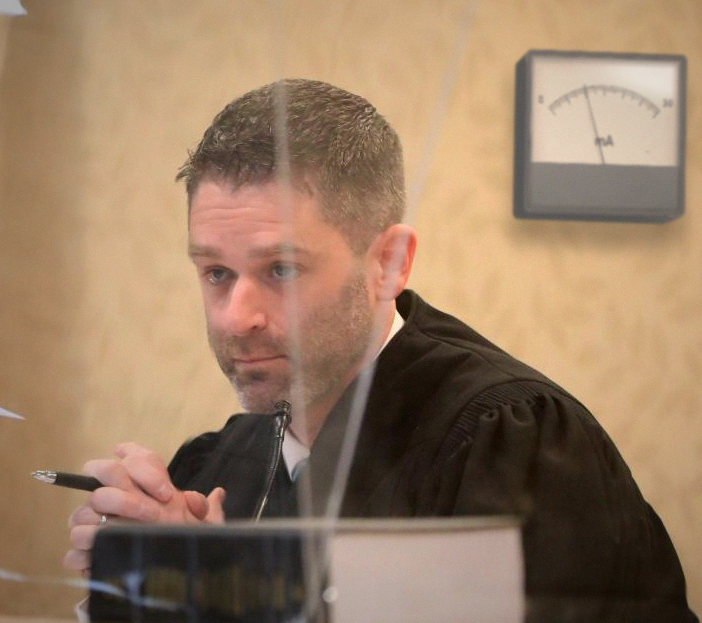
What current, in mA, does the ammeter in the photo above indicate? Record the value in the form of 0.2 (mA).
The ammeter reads 10 (mA)
